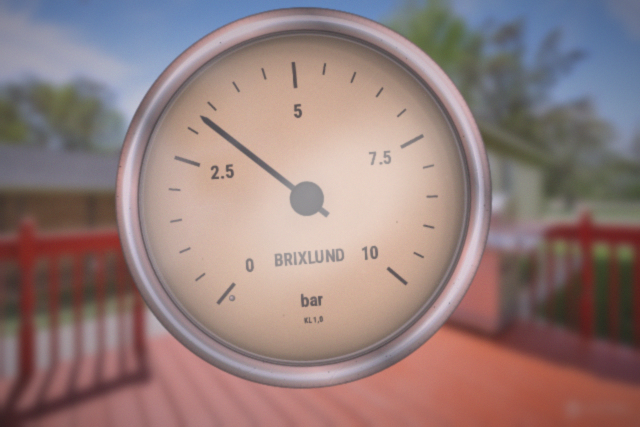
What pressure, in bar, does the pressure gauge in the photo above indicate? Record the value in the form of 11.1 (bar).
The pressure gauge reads 3.25 (bar)
